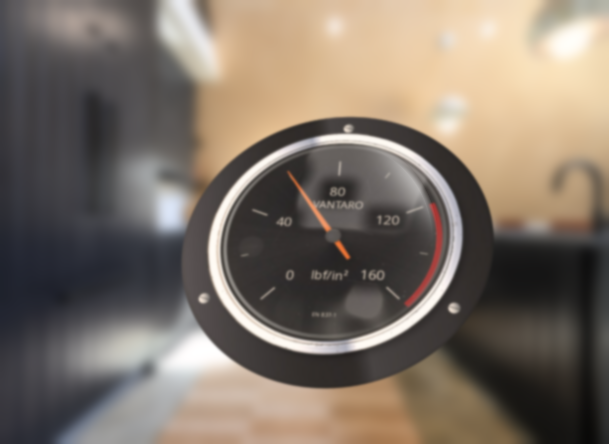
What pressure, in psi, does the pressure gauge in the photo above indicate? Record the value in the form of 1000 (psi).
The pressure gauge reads 60 (psi)
